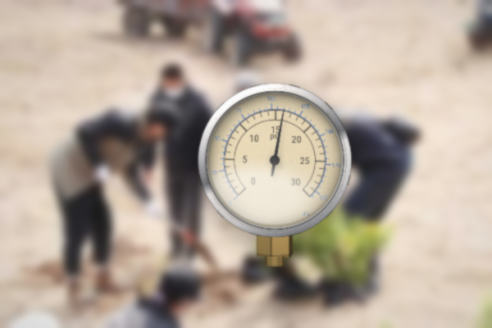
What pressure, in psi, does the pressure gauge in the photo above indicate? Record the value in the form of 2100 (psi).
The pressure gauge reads 16 (psi)
